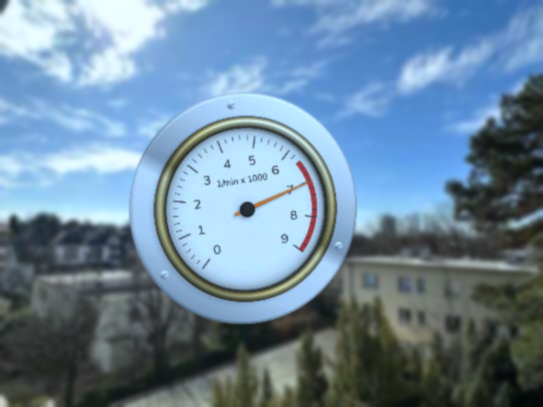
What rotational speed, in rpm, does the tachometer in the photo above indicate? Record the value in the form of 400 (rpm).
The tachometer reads 7000 (rpm)
